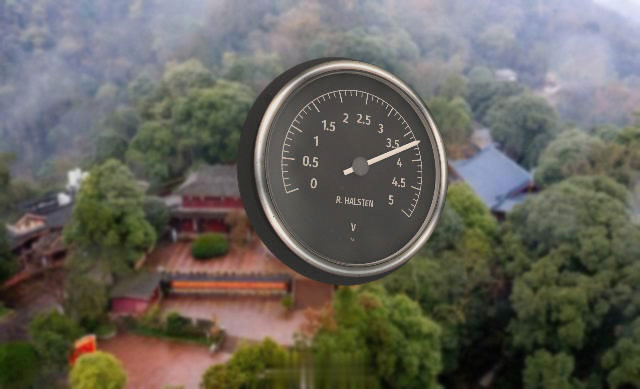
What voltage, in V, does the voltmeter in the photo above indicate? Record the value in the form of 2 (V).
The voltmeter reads 3.7 (V)
